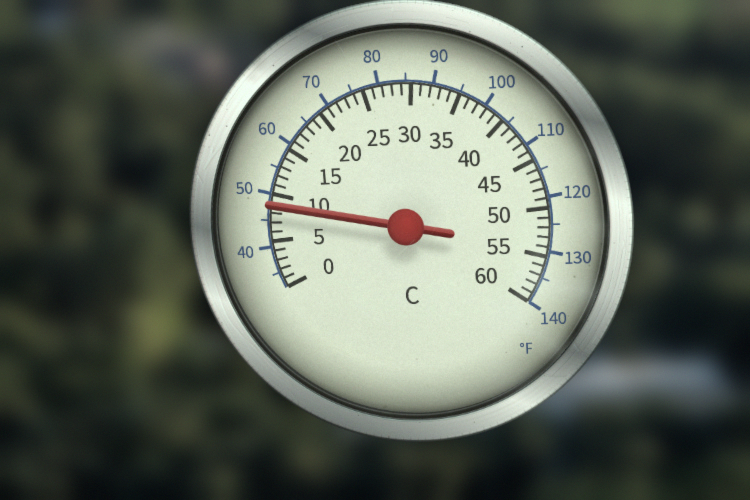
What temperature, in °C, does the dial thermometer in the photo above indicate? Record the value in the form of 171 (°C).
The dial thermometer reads 9 (°C)
